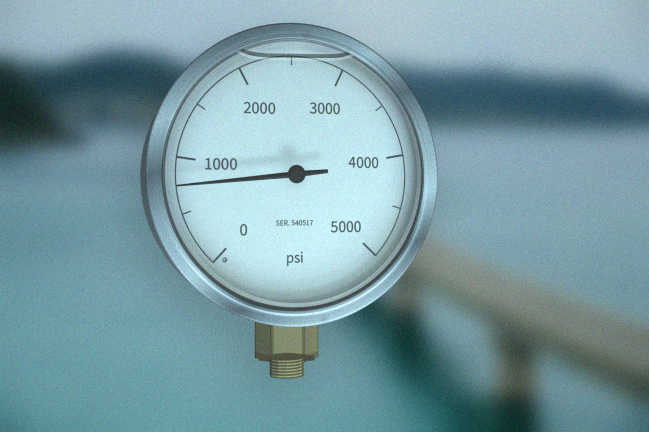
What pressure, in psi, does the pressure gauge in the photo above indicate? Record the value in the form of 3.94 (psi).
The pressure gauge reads 750 (psi)
